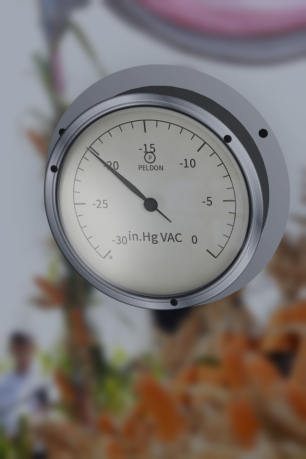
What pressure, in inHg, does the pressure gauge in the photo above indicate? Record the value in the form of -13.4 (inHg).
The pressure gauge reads -20 (inHg)
